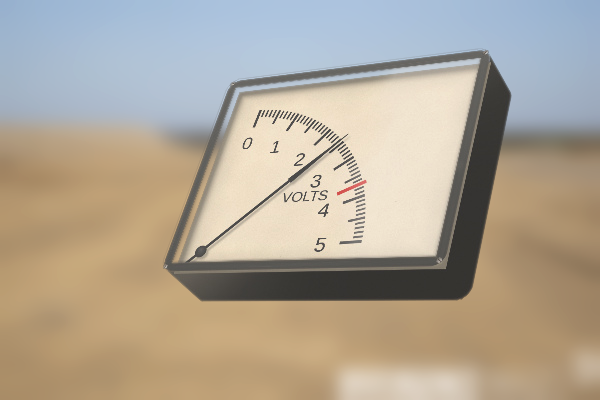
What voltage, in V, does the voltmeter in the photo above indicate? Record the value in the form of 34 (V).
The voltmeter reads 2.5 (V)
